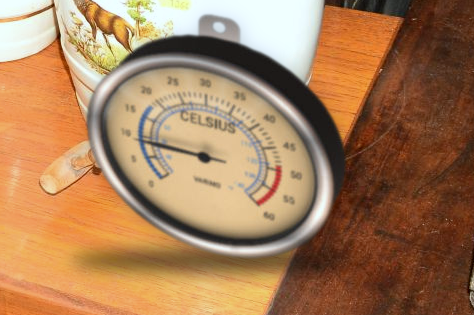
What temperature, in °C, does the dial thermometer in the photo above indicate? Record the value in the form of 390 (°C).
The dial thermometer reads 10 (°C)
